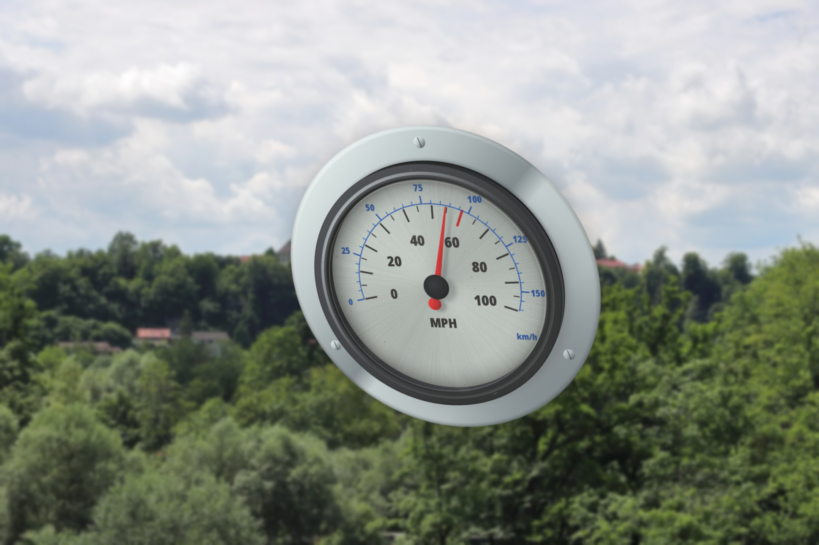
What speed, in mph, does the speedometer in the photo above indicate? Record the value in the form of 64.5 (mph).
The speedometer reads 55 (mph)
